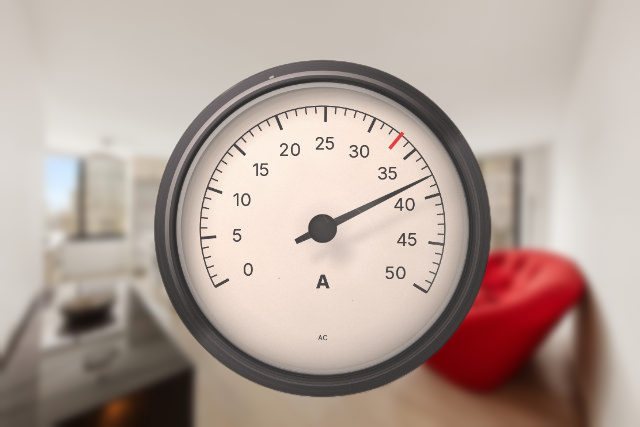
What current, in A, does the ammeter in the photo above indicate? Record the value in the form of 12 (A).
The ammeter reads 38 (A)
